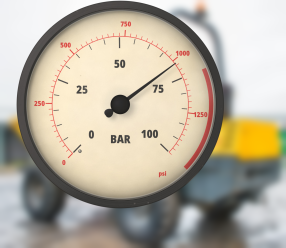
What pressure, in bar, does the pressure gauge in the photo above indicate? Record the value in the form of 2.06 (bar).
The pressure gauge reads 70 (bar)
